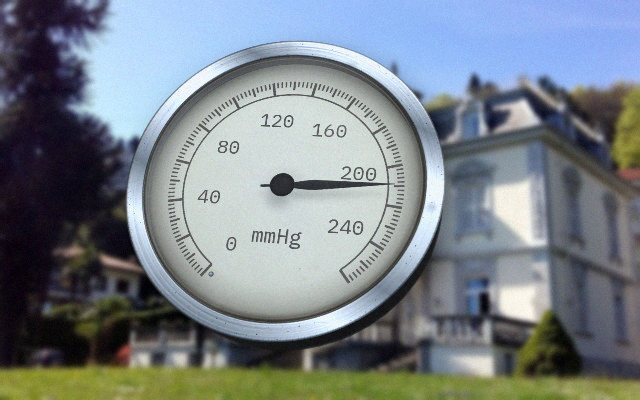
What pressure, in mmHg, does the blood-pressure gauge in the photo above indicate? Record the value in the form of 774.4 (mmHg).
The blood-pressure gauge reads 210 (mmHg)
